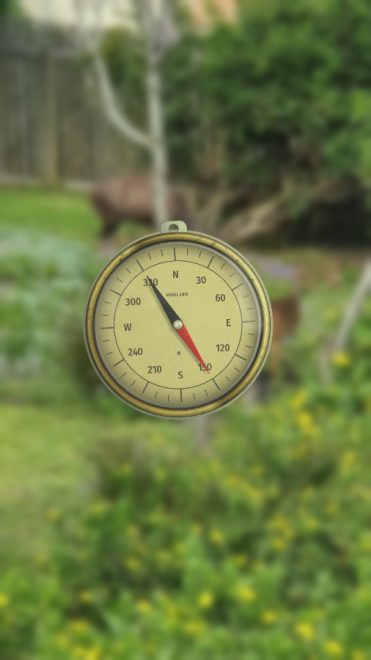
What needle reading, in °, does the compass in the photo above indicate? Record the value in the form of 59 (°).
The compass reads 150 (°)
